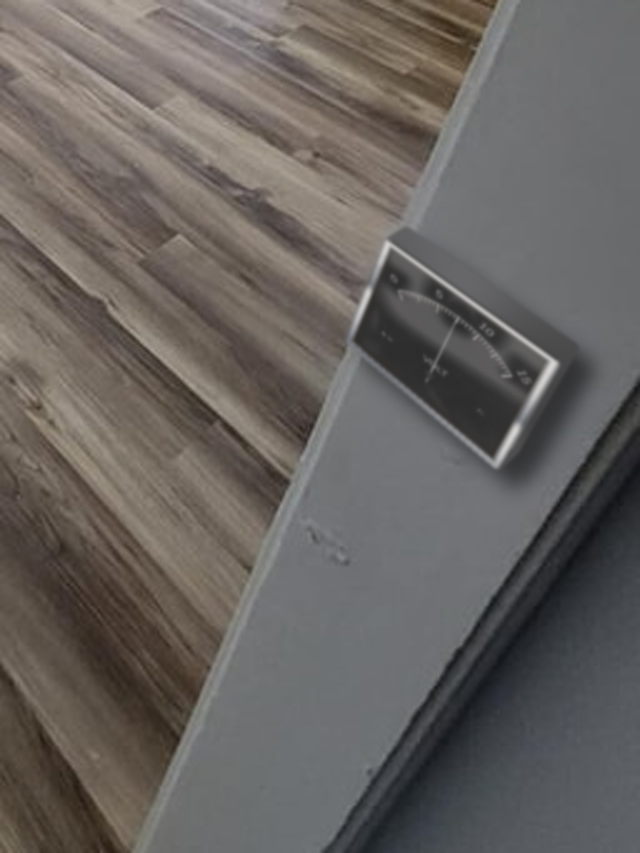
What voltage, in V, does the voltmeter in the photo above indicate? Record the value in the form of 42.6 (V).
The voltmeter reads 7.5 (V)
